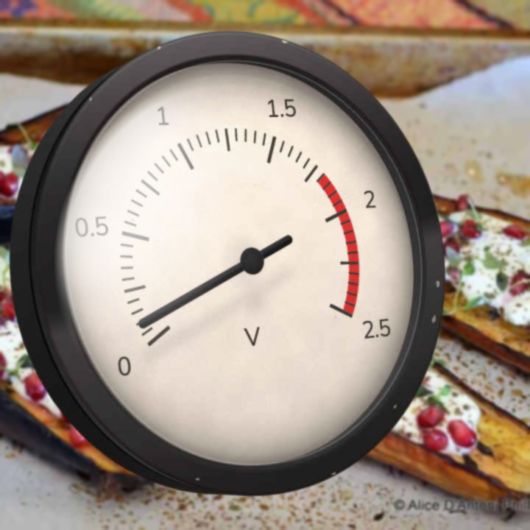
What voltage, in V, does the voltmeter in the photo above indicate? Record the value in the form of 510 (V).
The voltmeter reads 0.1 (V)
